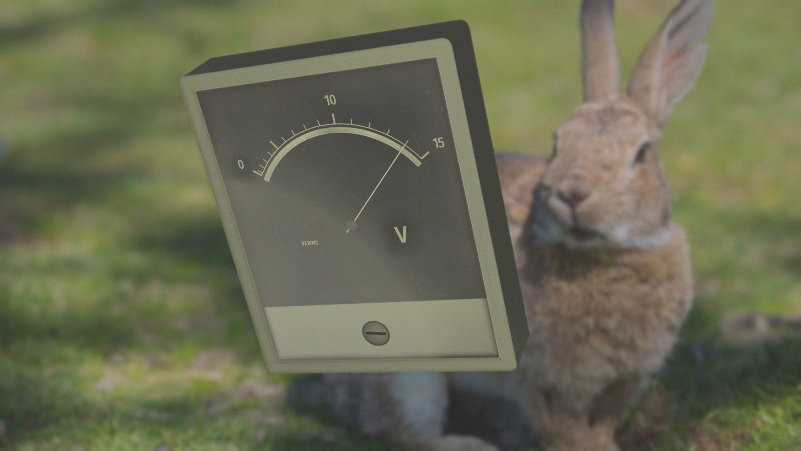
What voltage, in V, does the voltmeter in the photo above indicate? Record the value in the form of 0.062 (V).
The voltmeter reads 14 (V)
